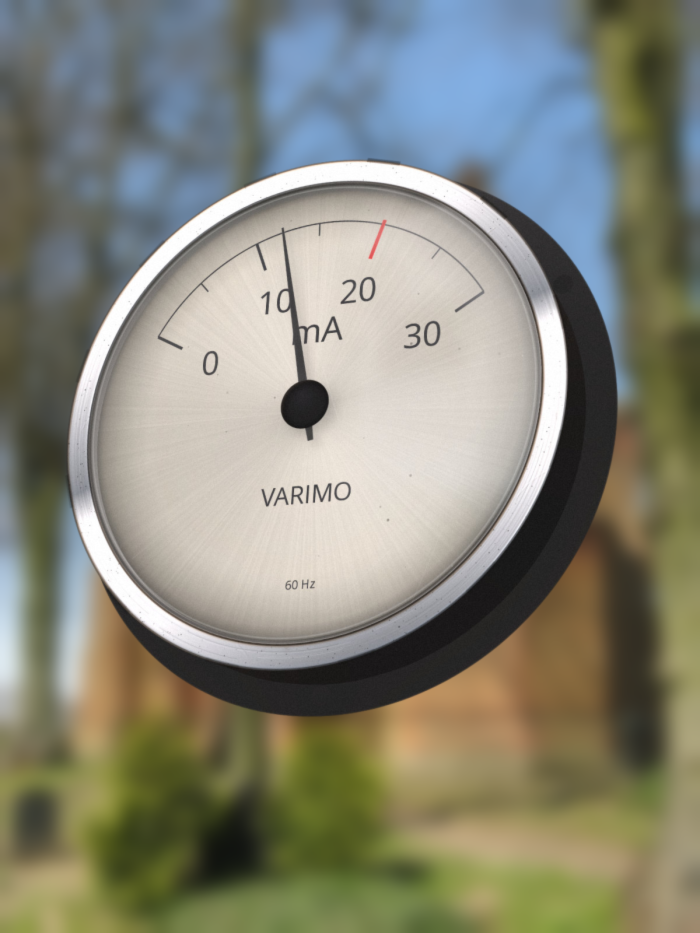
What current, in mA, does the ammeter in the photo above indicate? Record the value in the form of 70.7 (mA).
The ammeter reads 12.5 (mA)
